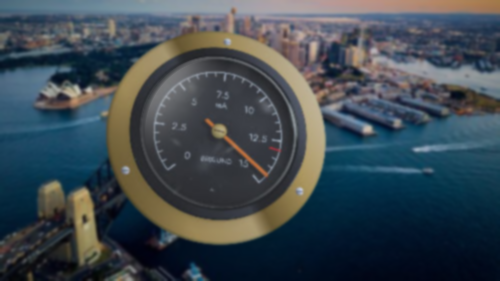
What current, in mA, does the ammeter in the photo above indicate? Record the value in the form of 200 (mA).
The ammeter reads 14.5 (mA)
